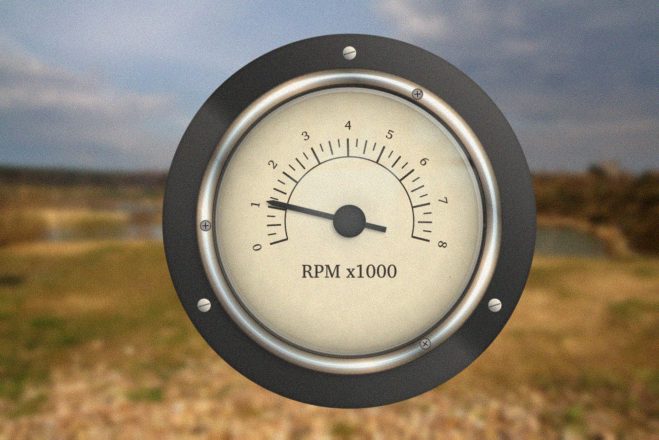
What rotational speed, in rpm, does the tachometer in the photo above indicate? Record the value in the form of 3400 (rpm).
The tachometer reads 1125 (rpm)
